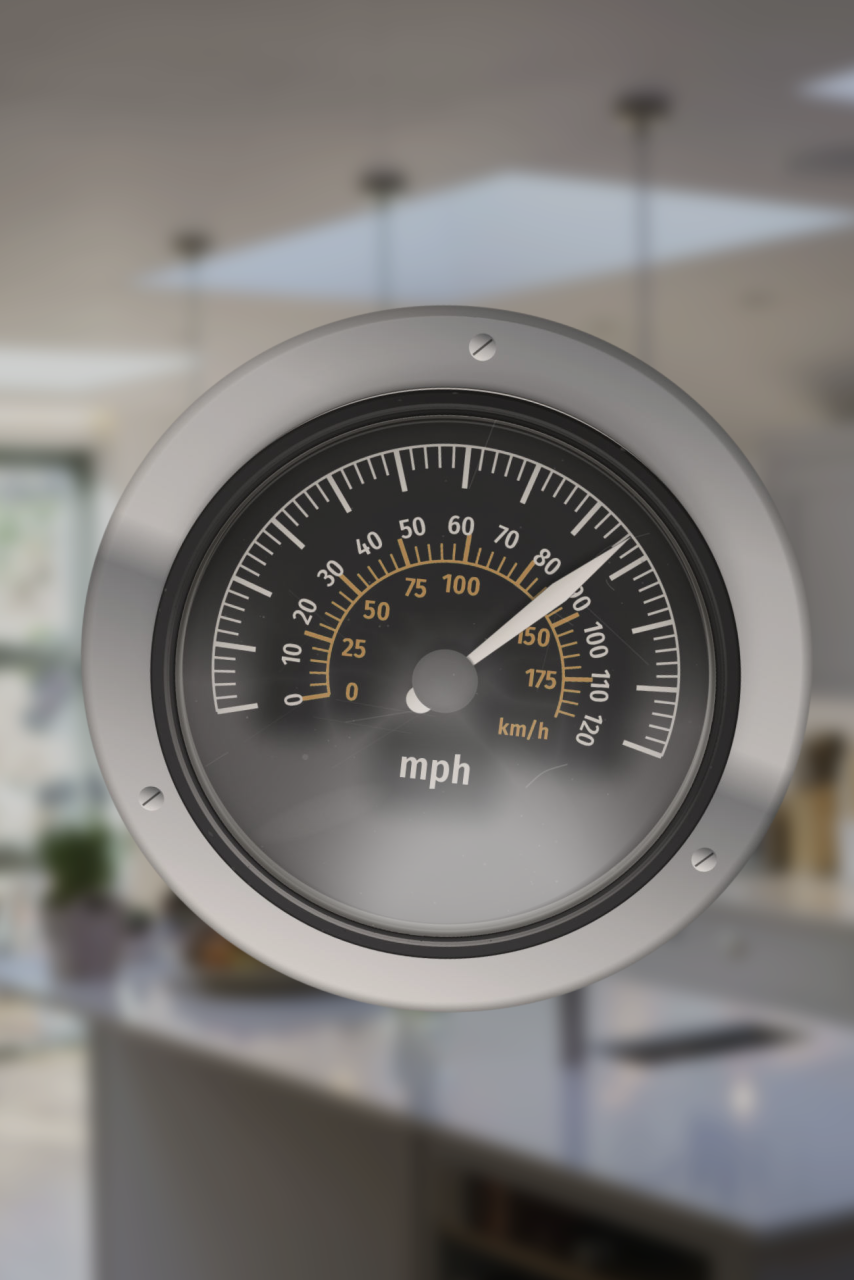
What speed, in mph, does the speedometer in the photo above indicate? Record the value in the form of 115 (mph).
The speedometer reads 86 (mph)
